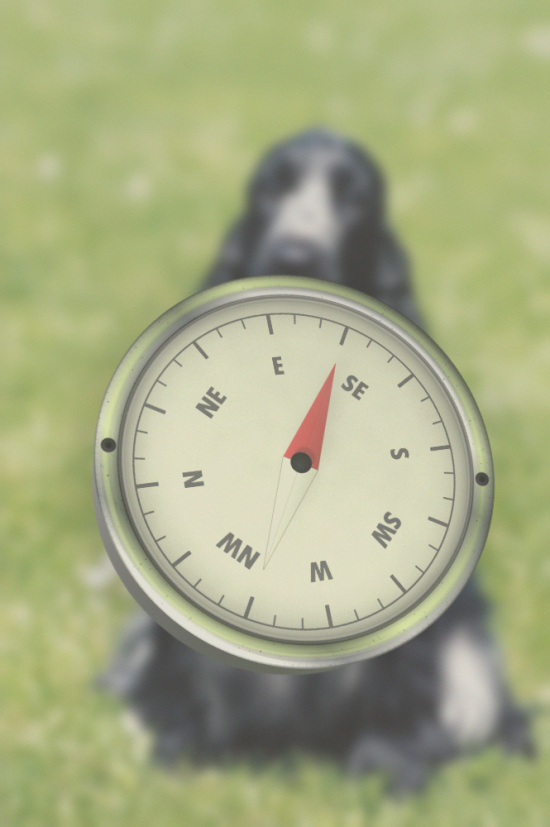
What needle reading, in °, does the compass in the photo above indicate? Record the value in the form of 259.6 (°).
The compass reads 120 (°)
